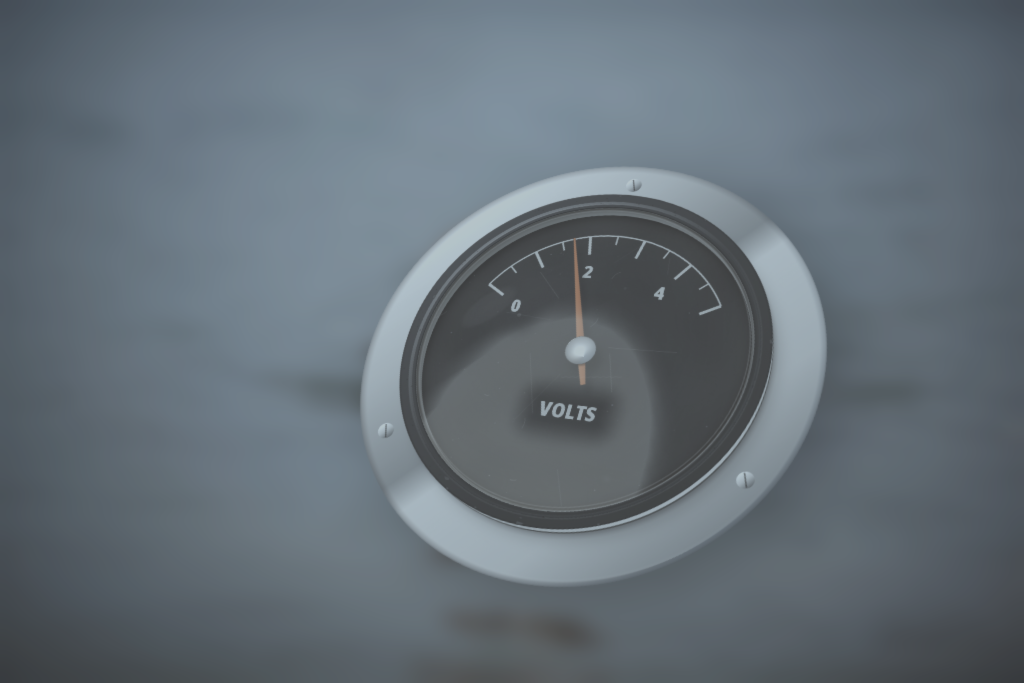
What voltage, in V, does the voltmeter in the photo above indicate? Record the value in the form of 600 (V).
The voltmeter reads 1.75 (V)
